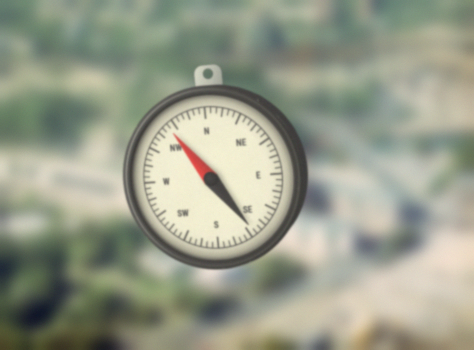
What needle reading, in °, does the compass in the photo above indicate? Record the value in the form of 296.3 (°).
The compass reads 325 (°)
